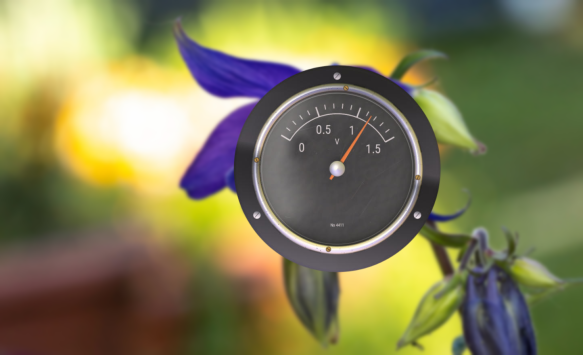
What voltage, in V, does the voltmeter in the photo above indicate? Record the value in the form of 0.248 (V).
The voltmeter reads 1.15 (V)
